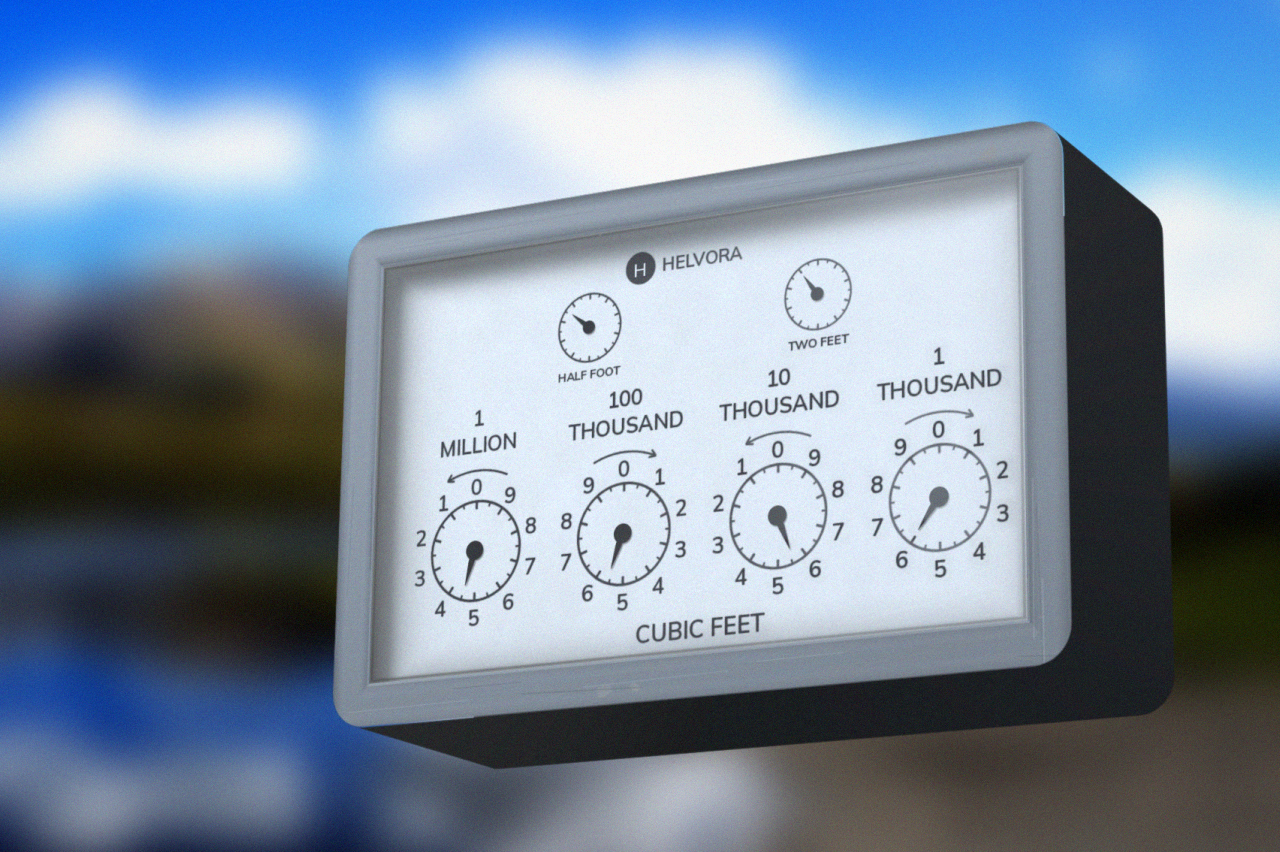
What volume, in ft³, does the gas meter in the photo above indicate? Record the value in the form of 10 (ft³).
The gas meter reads 455600 (ft³)
